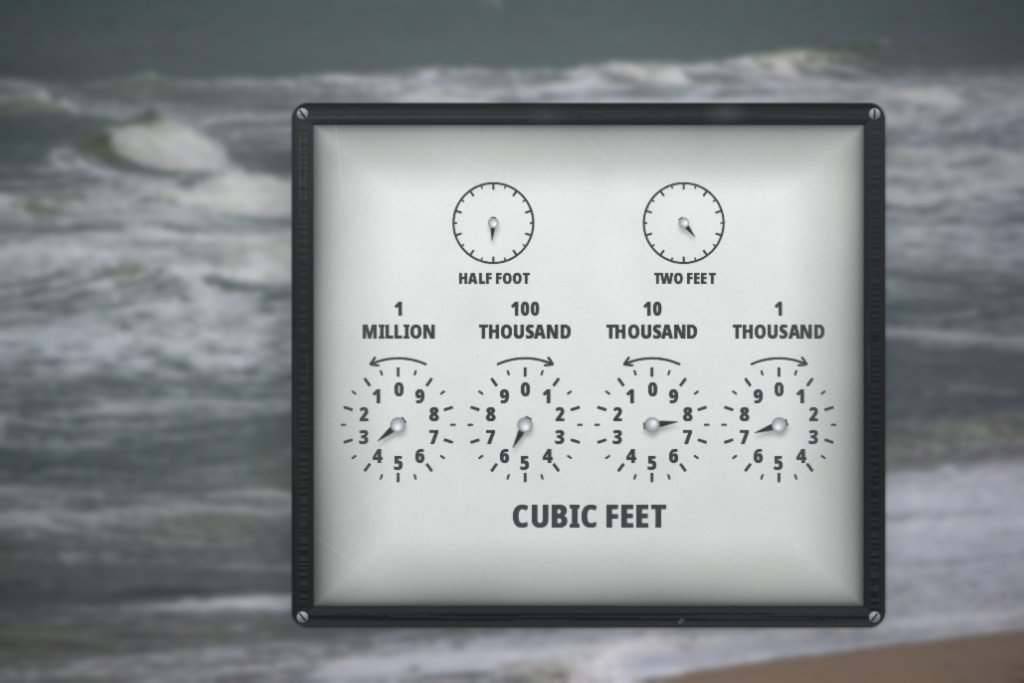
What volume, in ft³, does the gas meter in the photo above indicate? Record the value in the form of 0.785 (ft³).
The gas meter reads 357700 (ft³)
